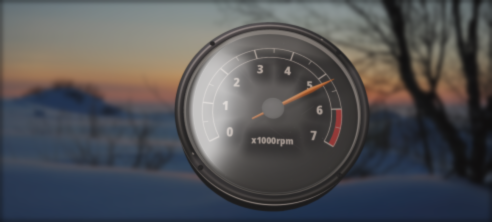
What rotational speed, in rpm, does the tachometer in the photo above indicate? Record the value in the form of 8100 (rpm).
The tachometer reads 5250 (rpm)
